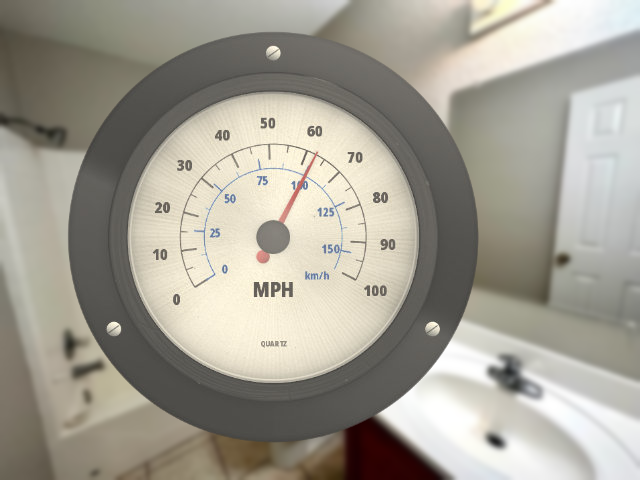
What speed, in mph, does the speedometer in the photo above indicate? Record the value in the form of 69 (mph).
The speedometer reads 62.5 (mph)
